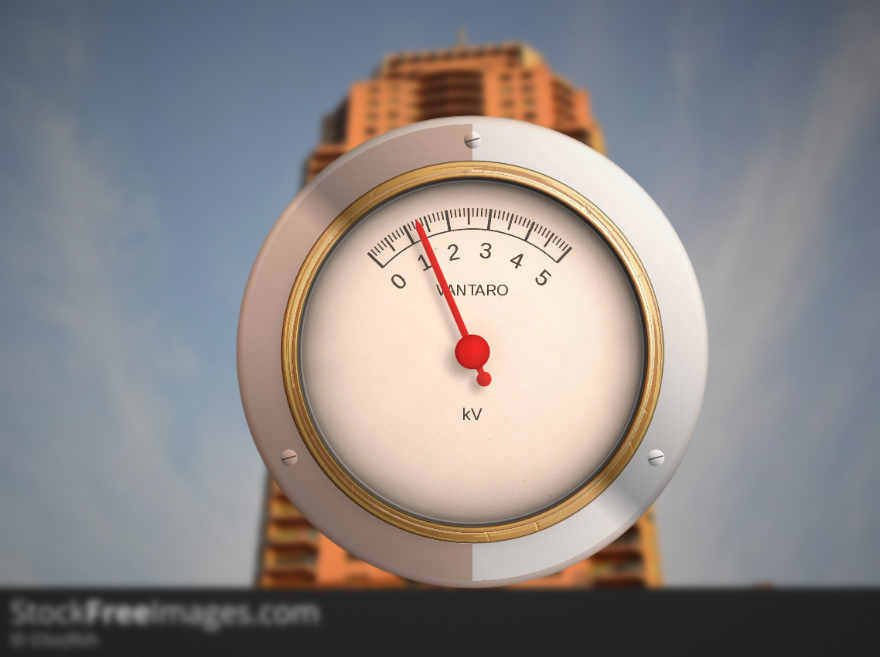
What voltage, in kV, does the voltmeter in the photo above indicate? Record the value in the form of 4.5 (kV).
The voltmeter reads 1.3 (kV)
